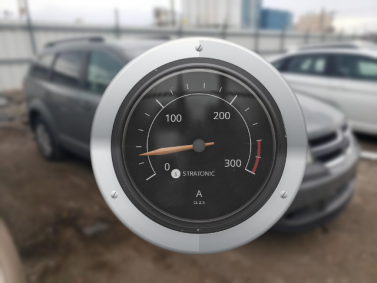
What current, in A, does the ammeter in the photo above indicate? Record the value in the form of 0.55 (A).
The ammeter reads 30 (A)
